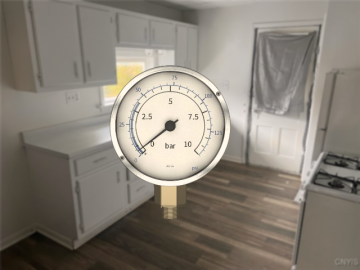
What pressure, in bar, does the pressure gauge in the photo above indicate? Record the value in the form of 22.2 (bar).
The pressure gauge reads 0.25 (bar)
